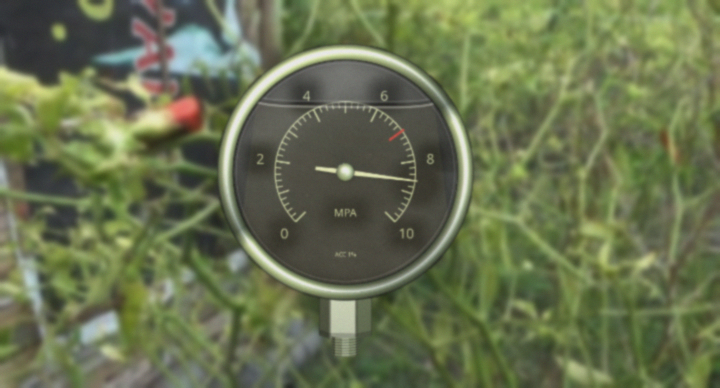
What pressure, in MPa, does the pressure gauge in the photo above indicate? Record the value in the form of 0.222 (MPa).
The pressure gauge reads 8.6 (MPa)
